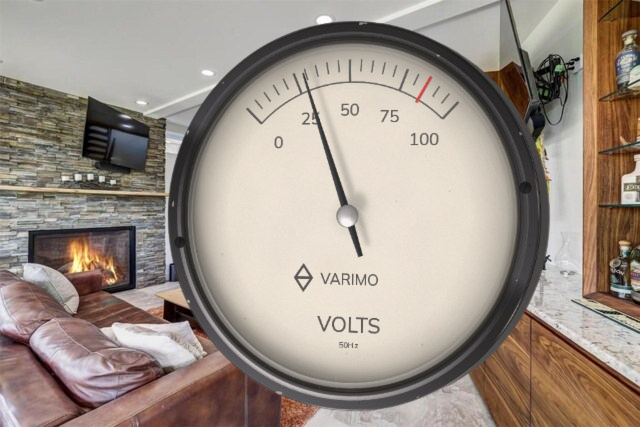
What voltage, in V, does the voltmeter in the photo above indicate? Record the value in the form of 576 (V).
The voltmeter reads 30 (V)
